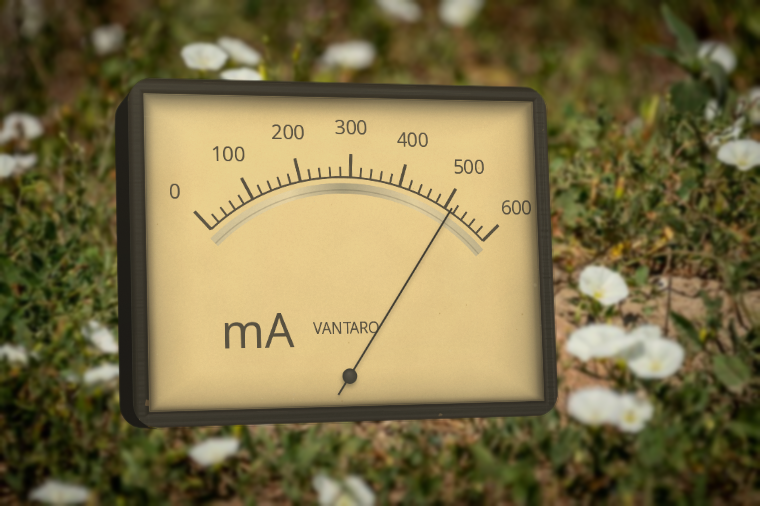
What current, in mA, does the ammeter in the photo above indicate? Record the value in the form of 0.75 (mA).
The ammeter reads 510 (mA)
